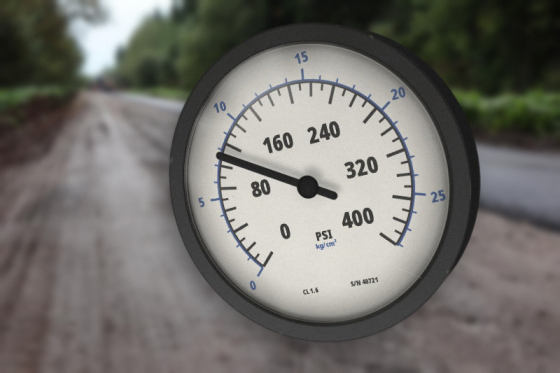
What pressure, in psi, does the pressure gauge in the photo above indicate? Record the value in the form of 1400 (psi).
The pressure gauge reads 110 (psi)
